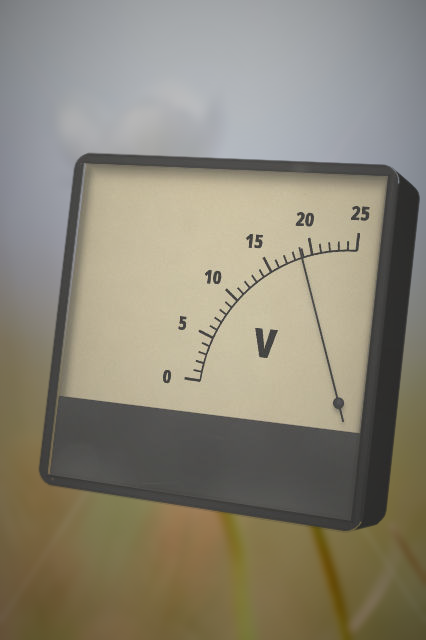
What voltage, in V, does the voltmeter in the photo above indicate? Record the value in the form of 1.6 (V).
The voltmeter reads 19 (V)
